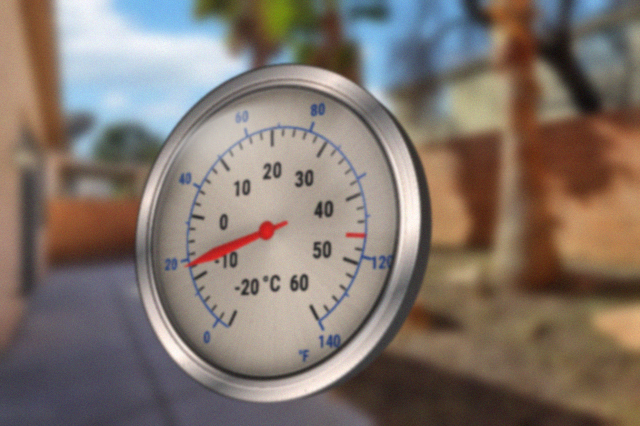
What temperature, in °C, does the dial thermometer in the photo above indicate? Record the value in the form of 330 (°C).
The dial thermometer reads -8 (°C)
